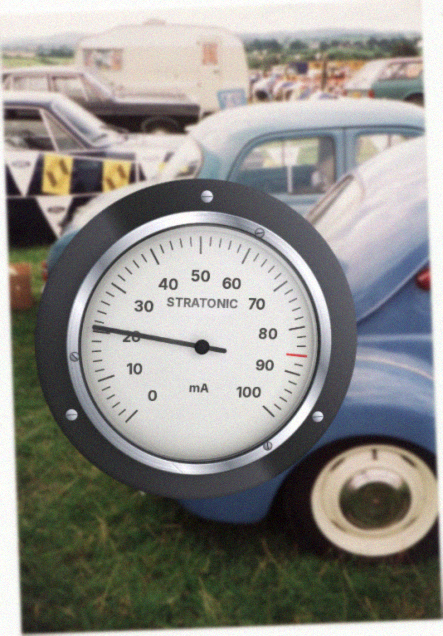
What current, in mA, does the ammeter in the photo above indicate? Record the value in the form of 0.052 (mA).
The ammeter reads 21 (mA)
